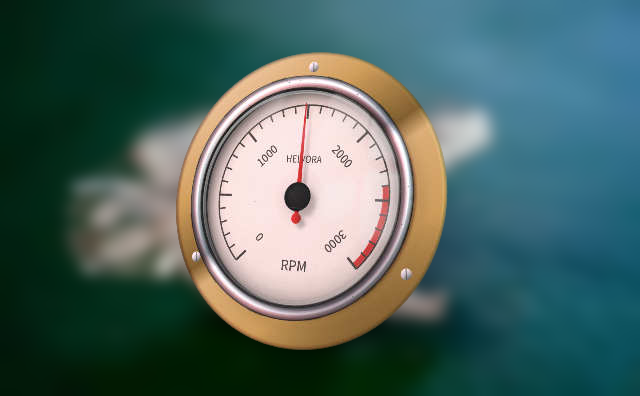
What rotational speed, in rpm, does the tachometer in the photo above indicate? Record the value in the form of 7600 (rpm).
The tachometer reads 1500 (rpm)
